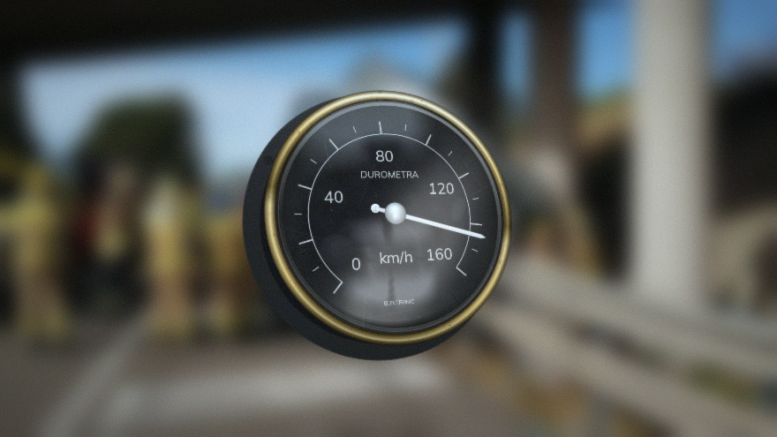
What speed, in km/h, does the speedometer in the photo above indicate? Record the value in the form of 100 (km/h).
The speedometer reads 145 (km/h)
